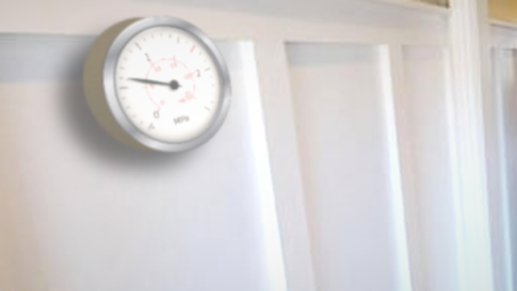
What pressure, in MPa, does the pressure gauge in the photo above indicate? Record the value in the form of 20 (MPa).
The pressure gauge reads 0.6 (MPa)
